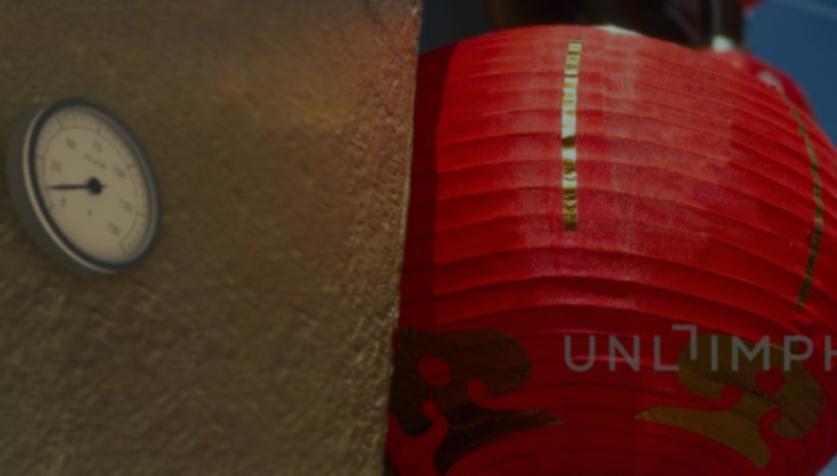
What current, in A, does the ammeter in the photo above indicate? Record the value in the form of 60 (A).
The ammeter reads 10 (A)
